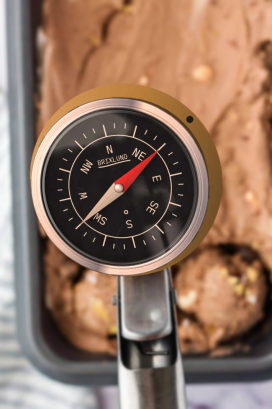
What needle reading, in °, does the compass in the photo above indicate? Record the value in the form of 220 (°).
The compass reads 60 (°)
